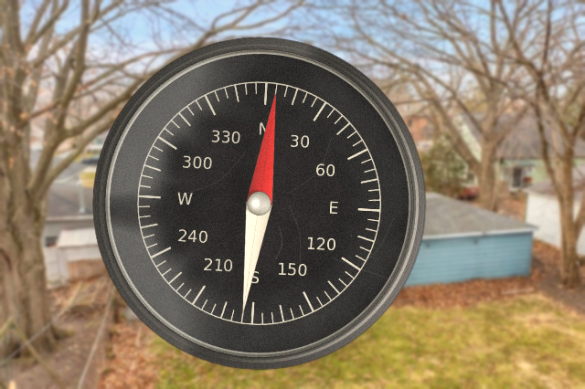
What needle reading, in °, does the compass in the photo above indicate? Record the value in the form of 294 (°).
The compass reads 5 (°)
